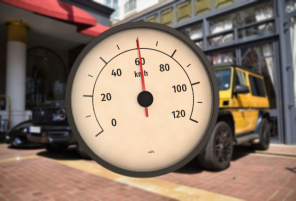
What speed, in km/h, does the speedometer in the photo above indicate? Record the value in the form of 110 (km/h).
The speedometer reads 60 (km/h)
